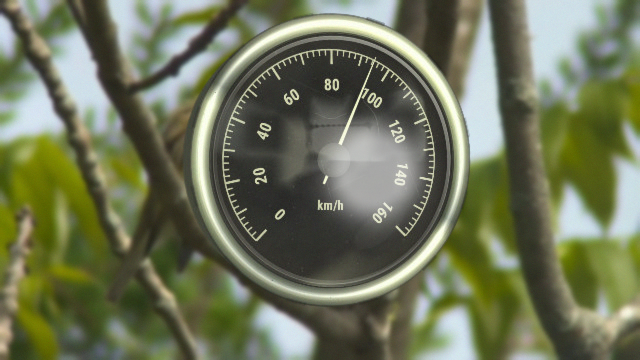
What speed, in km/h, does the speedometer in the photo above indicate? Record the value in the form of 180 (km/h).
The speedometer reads 94 (km/h)
